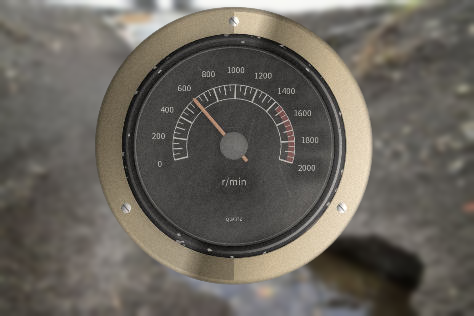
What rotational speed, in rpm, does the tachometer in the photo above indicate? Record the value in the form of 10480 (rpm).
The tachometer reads 600 (rpm)
